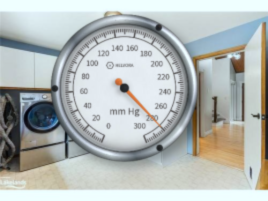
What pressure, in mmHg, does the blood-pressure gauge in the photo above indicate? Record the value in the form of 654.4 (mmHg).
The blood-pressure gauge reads 280 (mmHg)
